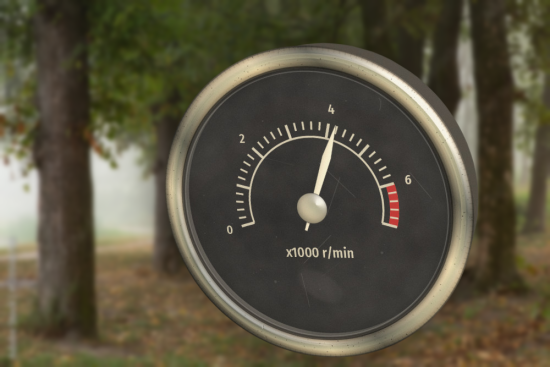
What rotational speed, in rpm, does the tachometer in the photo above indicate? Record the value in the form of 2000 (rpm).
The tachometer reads 4200 (rpm)
